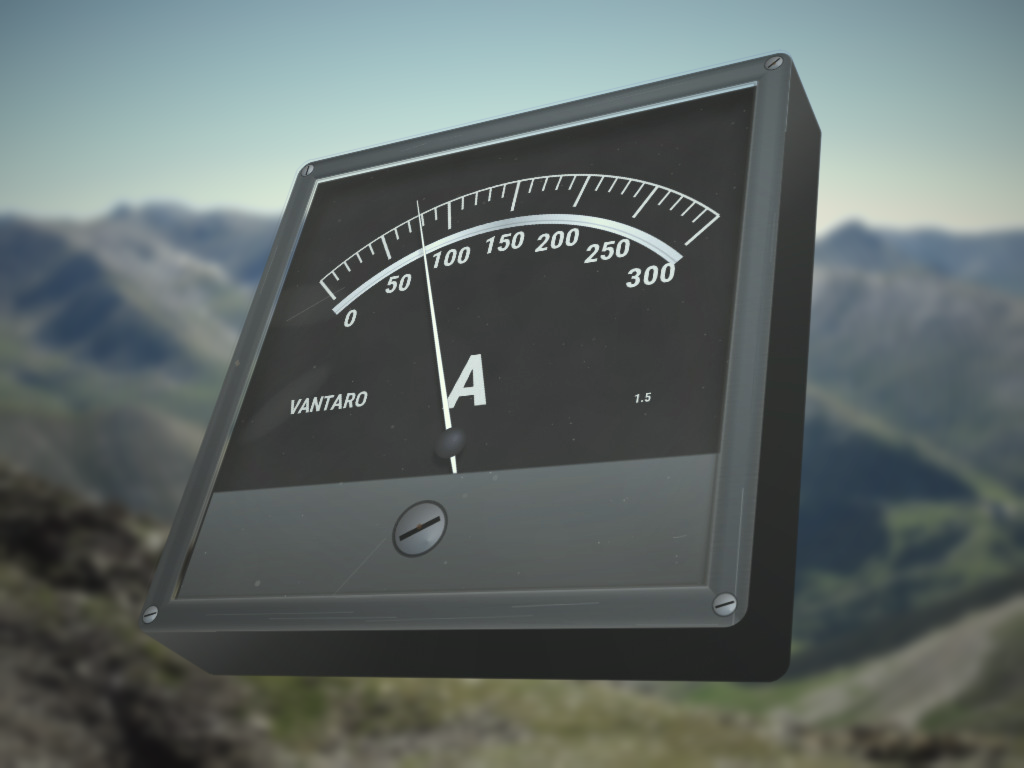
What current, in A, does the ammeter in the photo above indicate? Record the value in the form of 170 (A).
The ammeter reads 80 (A)
